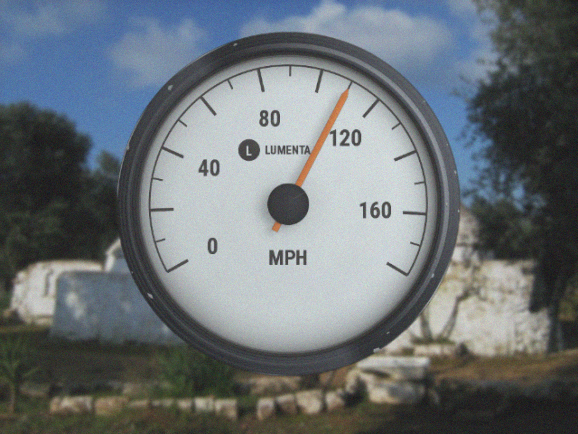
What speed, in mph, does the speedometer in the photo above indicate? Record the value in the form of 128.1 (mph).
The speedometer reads 110 (mph)
